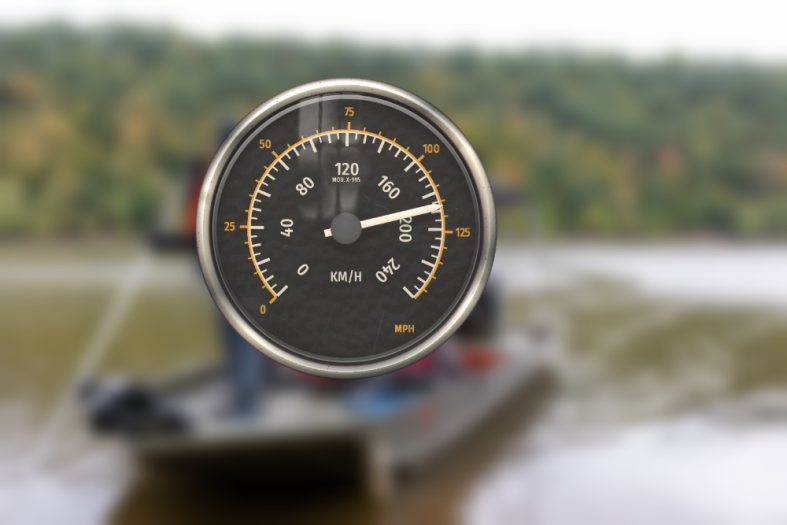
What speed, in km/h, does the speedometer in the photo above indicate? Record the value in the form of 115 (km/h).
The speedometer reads 187.5 (km/h)
